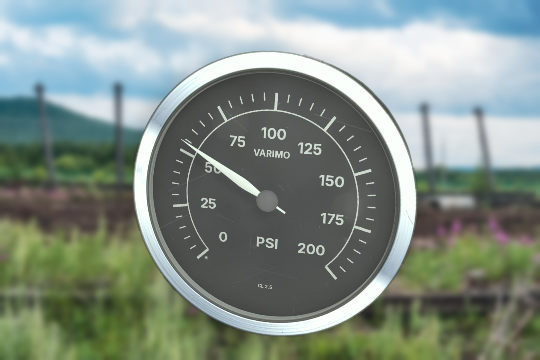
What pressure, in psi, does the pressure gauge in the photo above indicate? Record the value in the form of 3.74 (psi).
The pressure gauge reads 55 (psi)
